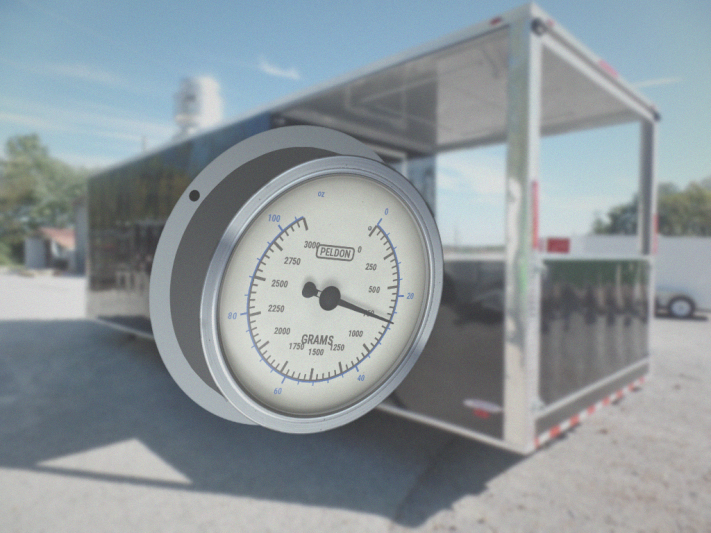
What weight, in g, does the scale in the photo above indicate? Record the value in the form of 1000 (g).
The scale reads 750 (g)
